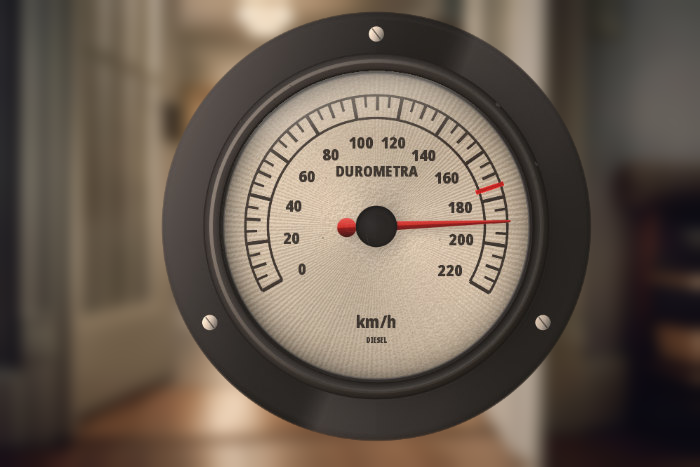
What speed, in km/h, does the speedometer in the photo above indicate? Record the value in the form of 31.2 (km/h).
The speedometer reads 190 (km/h)
